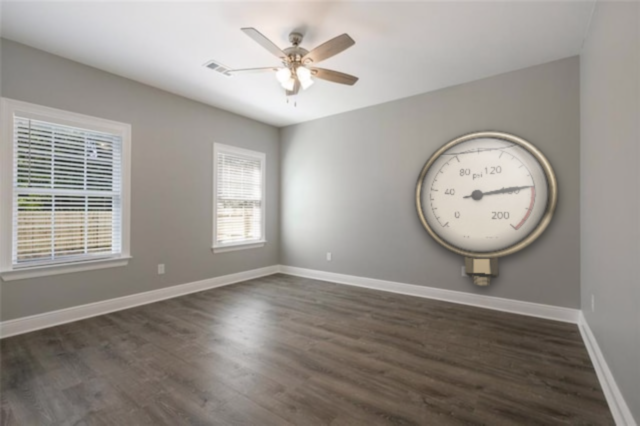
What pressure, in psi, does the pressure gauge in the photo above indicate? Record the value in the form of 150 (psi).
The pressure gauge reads 160 (psi)
